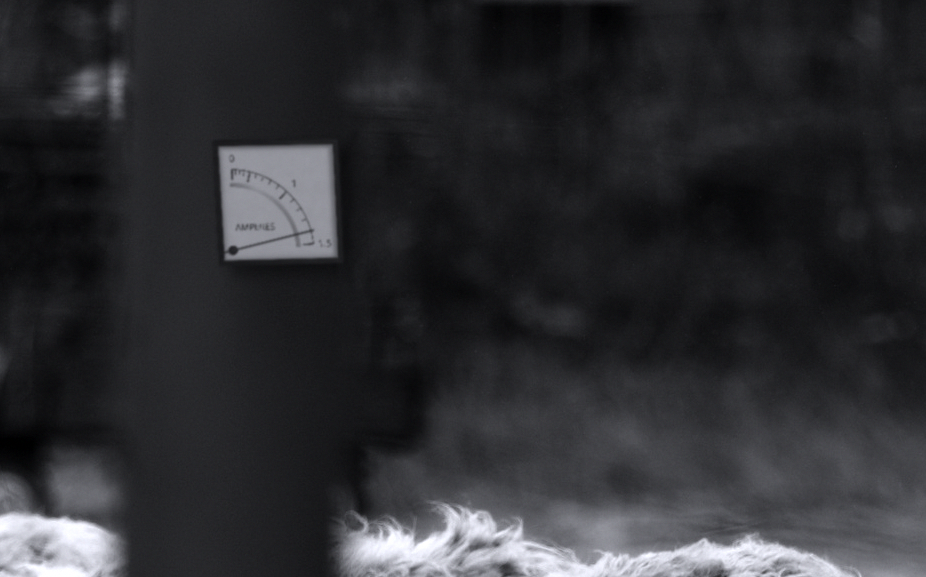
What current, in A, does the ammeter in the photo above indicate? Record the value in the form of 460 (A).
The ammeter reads 1.4 (A)
